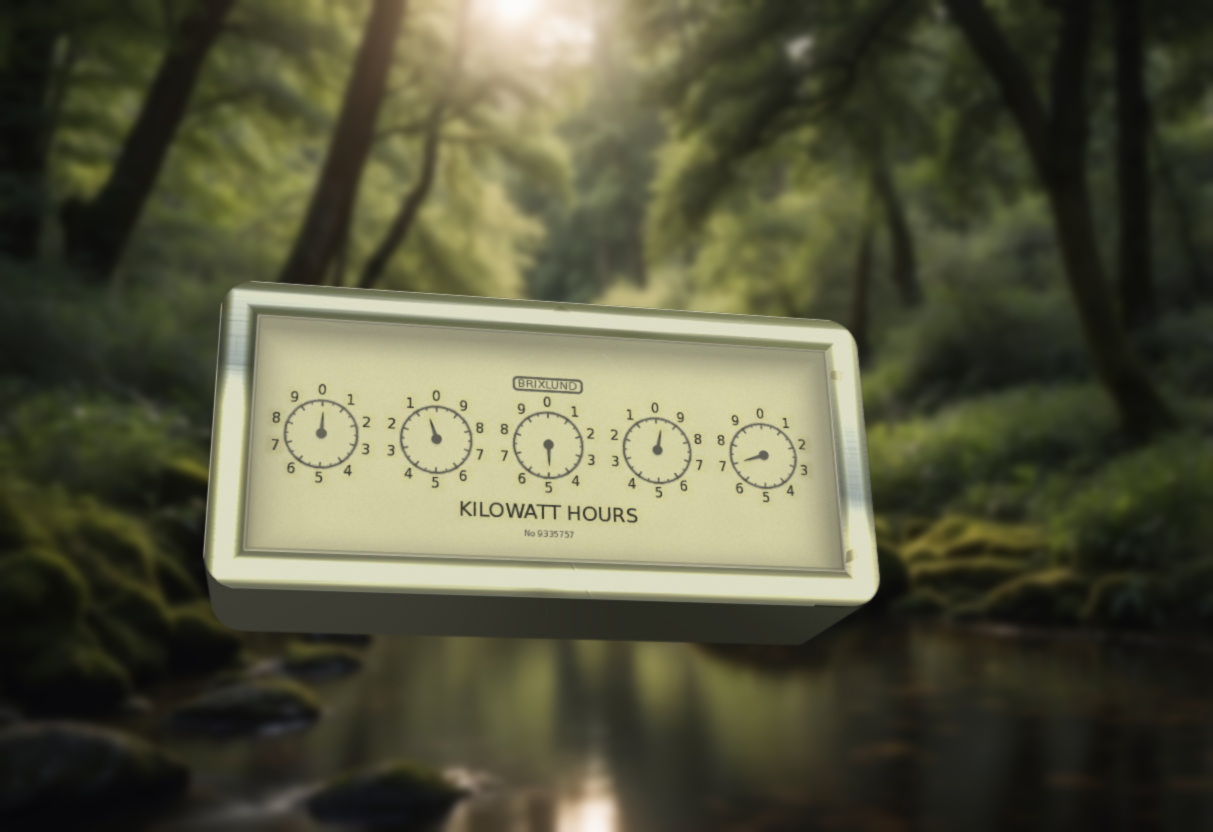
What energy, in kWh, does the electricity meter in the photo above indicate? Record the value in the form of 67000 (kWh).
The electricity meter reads 497 (kWh)
